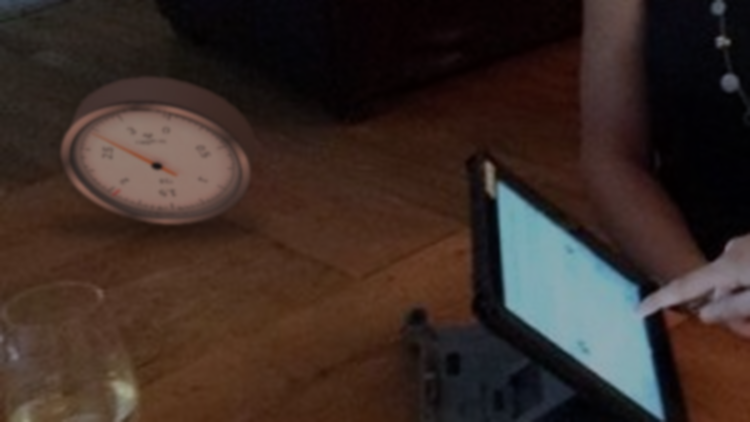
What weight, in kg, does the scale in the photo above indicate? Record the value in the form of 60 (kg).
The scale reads 2.75 (kg)
